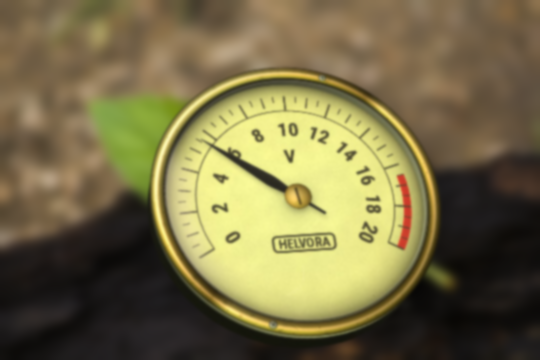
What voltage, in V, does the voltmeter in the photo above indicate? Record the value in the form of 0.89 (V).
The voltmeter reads 5.5 (V)
